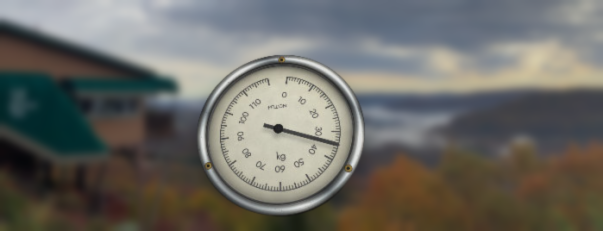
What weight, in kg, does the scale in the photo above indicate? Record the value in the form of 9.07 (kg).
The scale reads 35 (kg)
